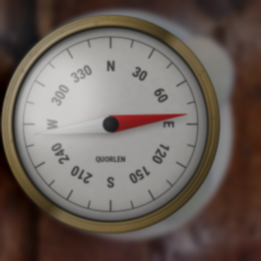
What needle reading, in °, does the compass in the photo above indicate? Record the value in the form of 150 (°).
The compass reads 82.5 (°)
